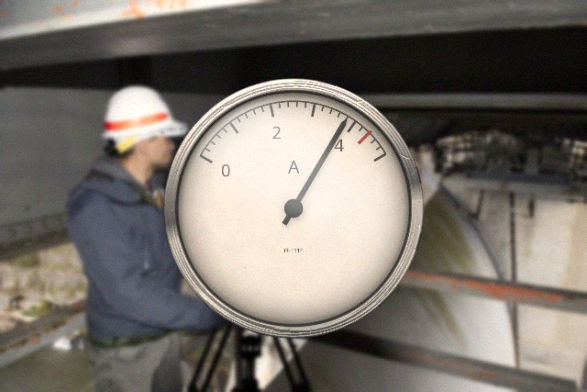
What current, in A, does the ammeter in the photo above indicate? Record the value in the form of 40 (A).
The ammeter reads 3.8 (A)
